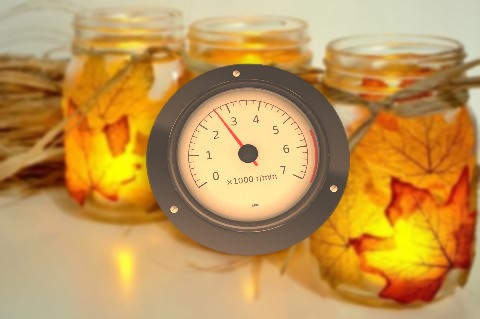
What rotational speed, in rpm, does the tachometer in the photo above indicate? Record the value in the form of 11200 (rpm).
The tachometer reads 2600 (rpm)
